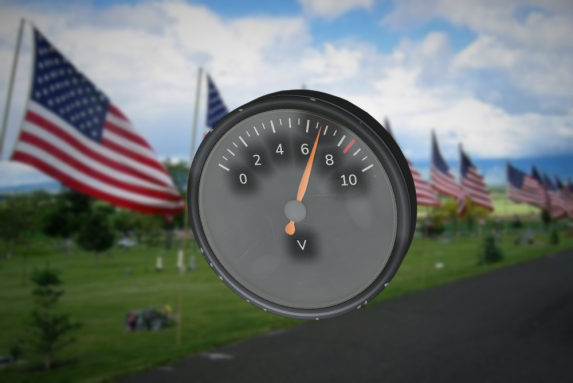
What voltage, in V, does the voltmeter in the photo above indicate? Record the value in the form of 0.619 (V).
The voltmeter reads 6.75 (V)
